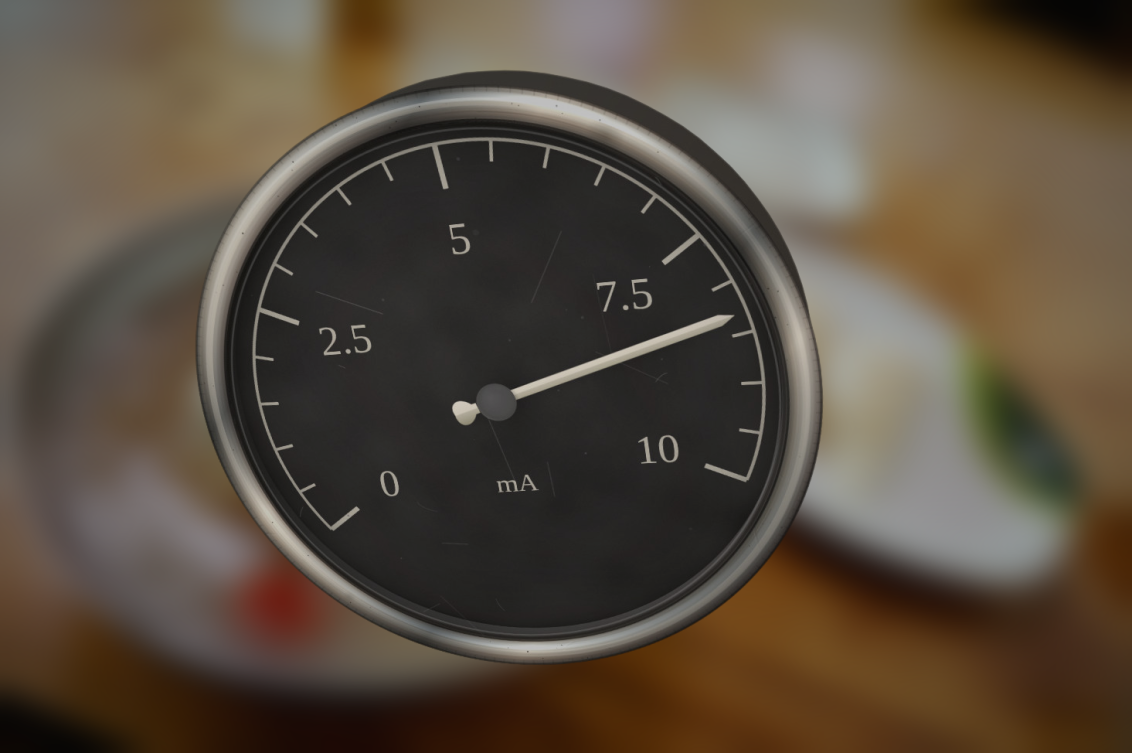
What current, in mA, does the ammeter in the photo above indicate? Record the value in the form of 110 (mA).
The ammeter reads 8.25 (mA)
